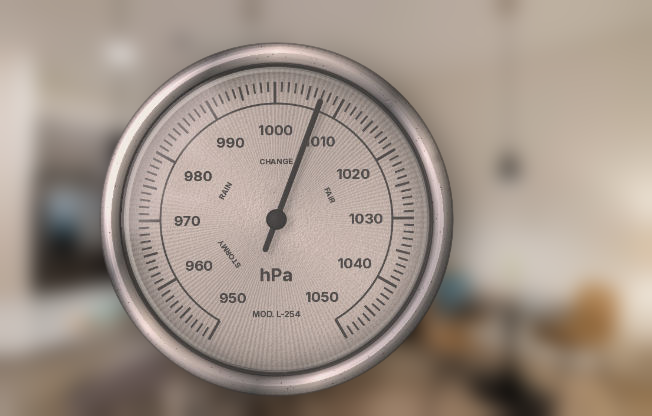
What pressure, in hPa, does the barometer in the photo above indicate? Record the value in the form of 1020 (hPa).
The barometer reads 1007 (hPa)
